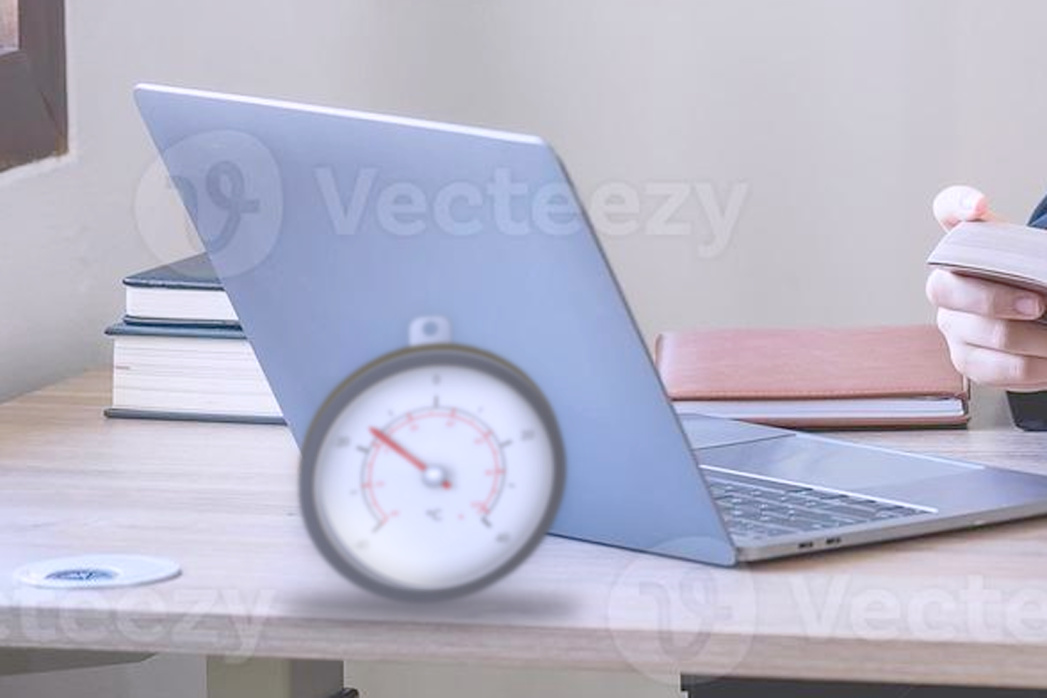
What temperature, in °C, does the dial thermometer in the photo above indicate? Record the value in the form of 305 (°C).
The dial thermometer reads -15 (°C)
